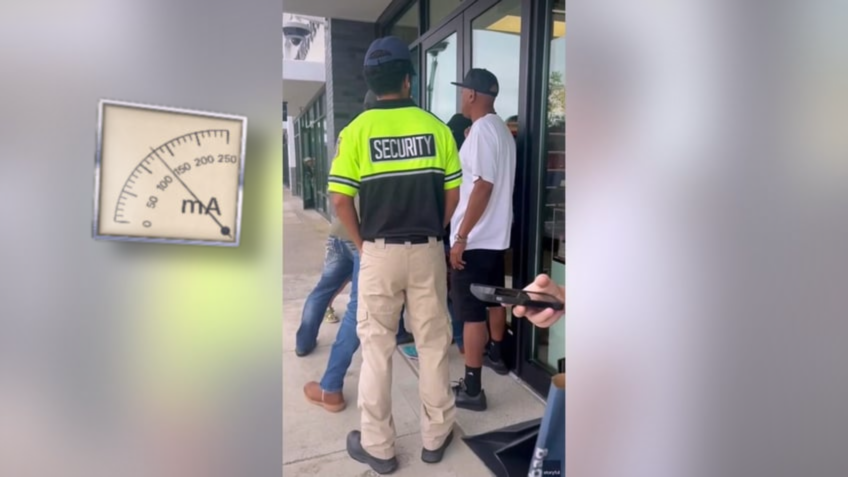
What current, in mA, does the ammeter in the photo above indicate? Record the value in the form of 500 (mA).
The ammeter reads 130 (mA)
